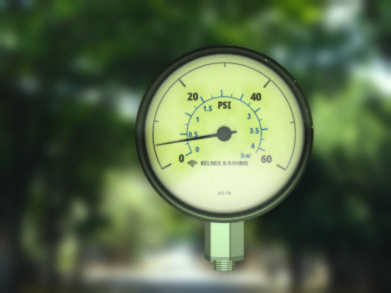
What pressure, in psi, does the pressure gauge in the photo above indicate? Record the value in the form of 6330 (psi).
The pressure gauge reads 5 (psi)
